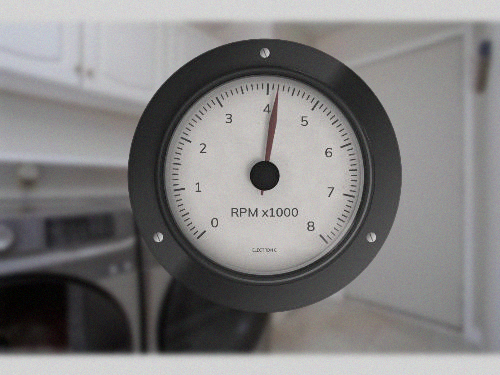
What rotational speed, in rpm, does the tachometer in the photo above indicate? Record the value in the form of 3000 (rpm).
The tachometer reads 4200 (rpm)
